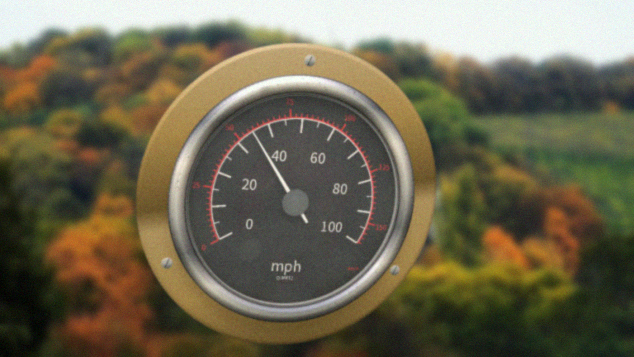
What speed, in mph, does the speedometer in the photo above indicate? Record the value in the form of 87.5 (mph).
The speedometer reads 35 (mph)
